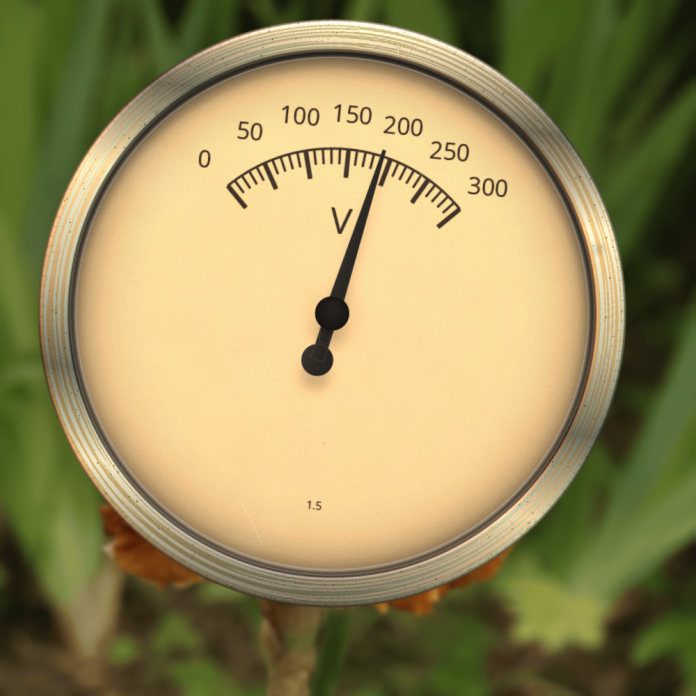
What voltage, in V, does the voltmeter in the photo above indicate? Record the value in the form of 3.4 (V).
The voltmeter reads 190 (V)
